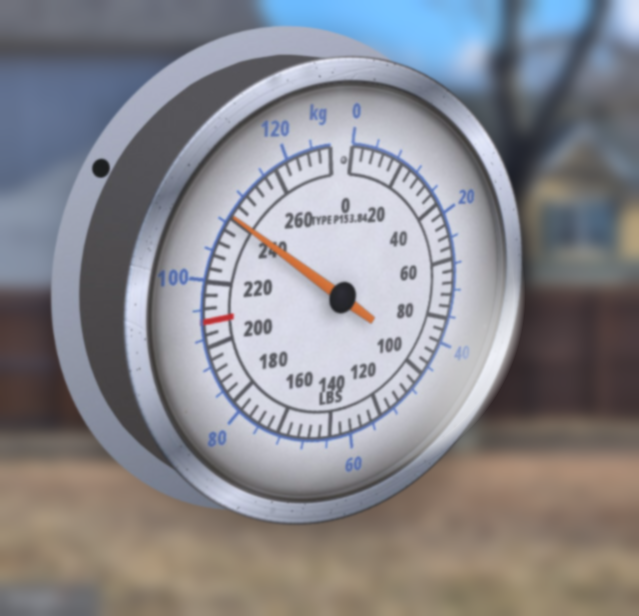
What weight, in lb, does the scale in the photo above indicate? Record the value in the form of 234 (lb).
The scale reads 240 (lb)
